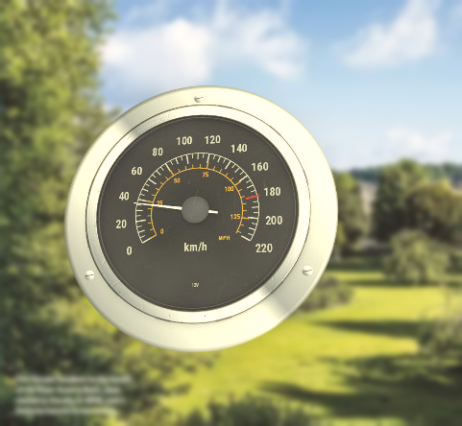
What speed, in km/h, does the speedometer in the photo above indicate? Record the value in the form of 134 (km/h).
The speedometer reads 35 (km/h)
